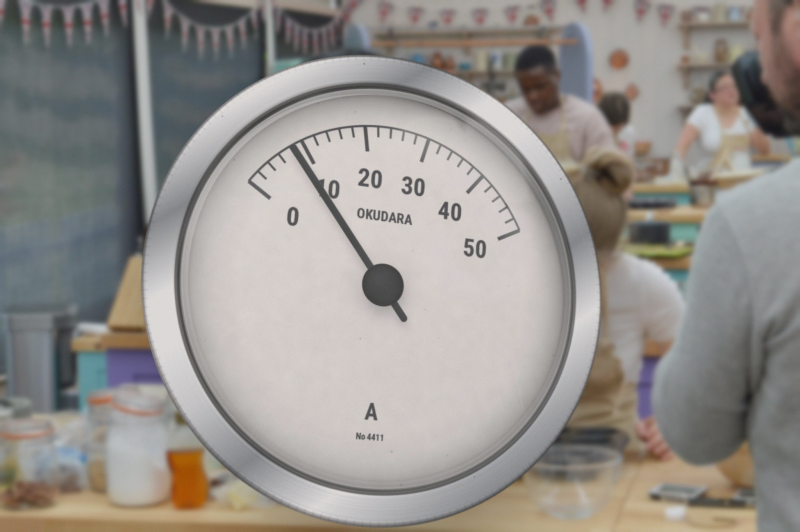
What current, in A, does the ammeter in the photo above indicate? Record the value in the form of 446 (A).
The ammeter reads 8 (A)
